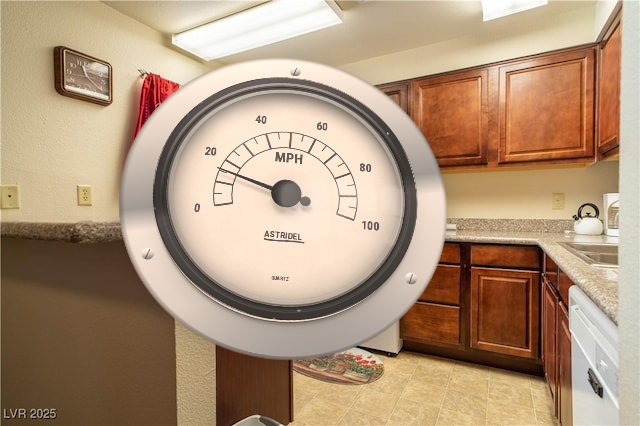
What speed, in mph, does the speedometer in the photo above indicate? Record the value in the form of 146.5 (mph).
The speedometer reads 15 (mph)
